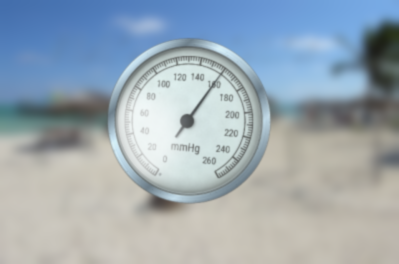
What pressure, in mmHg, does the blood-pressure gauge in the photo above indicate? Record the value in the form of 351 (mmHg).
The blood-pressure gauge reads 160 (mmHg)
